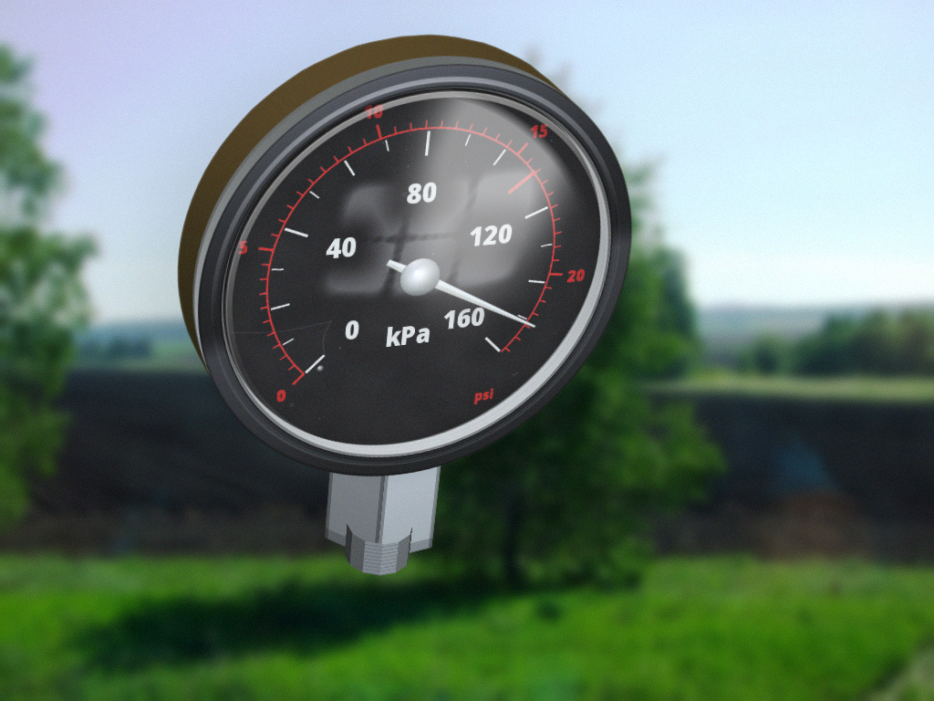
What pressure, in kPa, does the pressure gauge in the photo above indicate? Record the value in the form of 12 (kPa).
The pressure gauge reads 150 (kPa)
